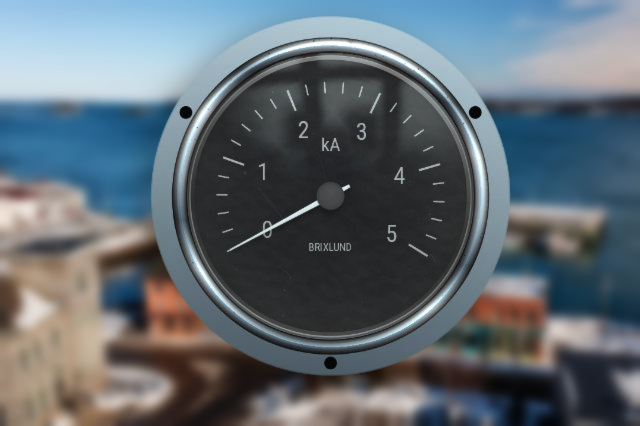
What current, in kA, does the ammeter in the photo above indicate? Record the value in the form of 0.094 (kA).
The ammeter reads 0 (kA)
